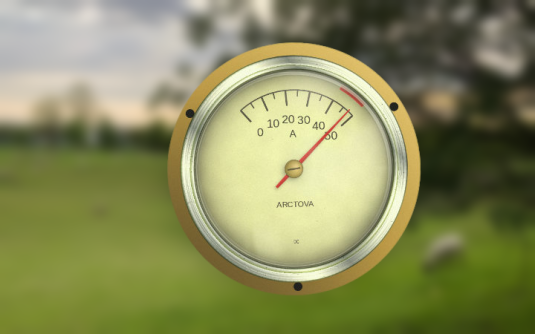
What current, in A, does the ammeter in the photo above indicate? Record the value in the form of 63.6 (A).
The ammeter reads 47.5 (A)
